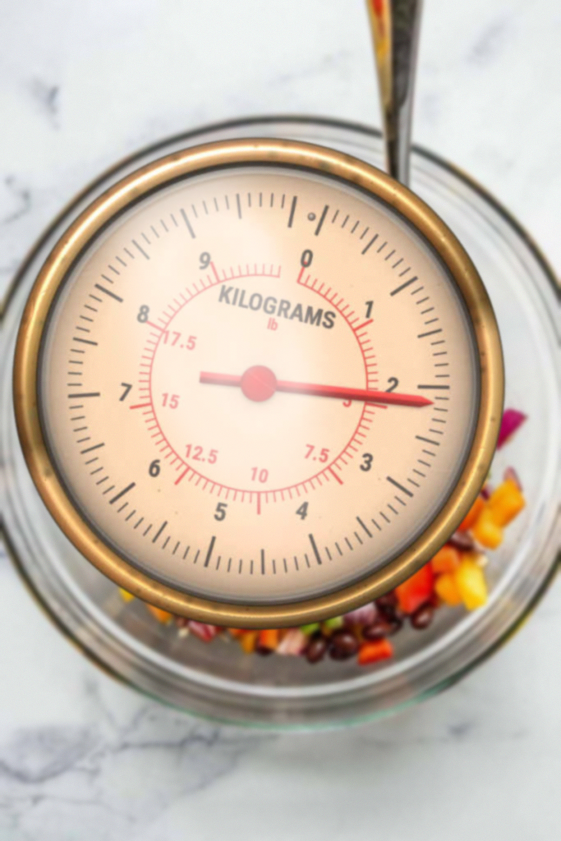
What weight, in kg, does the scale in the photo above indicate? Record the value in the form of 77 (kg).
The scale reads 2.15 (kg)
